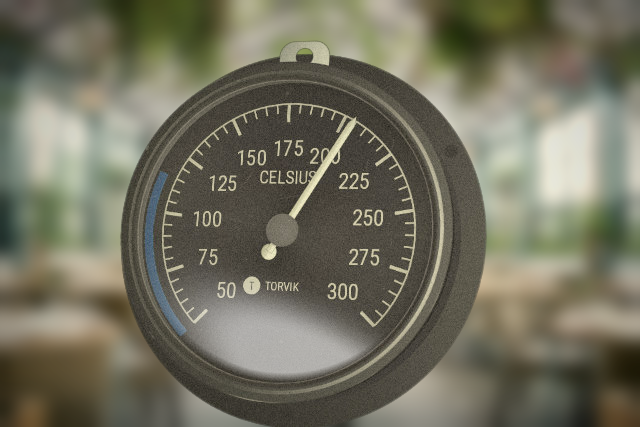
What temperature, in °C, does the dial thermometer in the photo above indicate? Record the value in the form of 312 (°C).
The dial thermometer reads 205 (°C)
